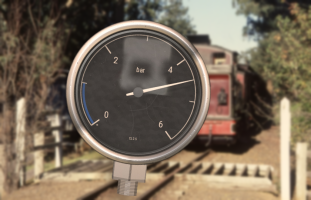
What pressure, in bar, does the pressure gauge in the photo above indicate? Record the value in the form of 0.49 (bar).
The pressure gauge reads 4.5 (bar)
